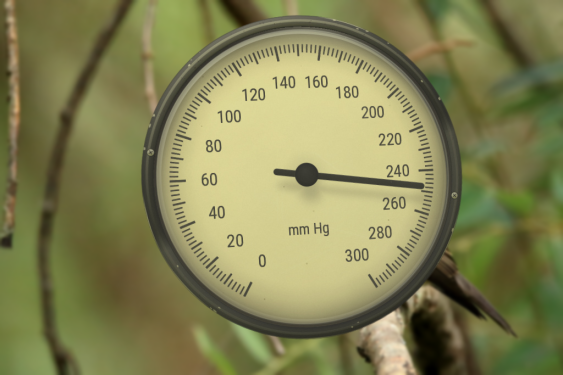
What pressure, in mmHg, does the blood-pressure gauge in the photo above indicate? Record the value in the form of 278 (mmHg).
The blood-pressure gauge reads 248 (mmHg)
